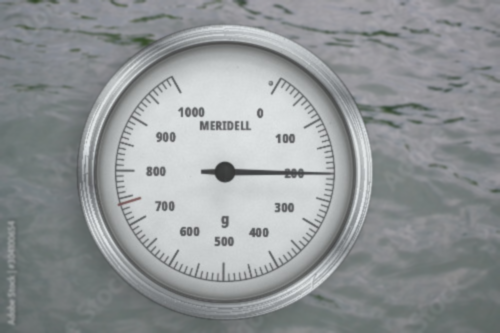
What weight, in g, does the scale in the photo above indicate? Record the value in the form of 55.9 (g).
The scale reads 200 (g)
